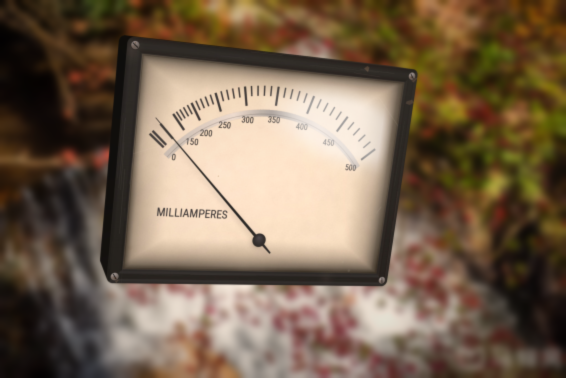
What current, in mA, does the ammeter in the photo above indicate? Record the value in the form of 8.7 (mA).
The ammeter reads 100 (mA)
